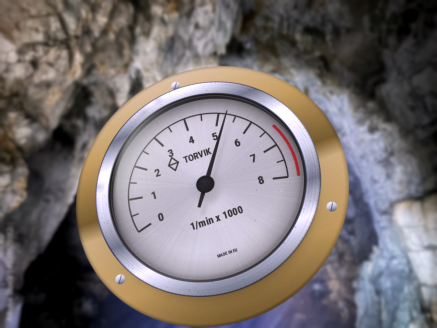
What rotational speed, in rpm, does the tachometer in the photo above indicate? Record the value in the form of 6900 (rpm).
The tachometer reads 5250 (rpm)
